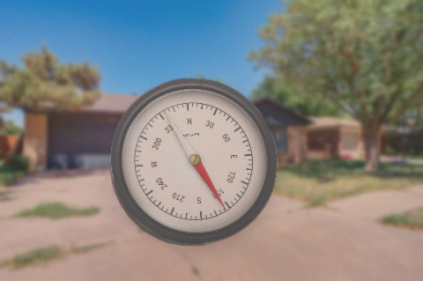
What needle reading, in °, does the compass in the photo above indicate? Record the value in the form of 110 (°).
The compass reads 155 (°)
